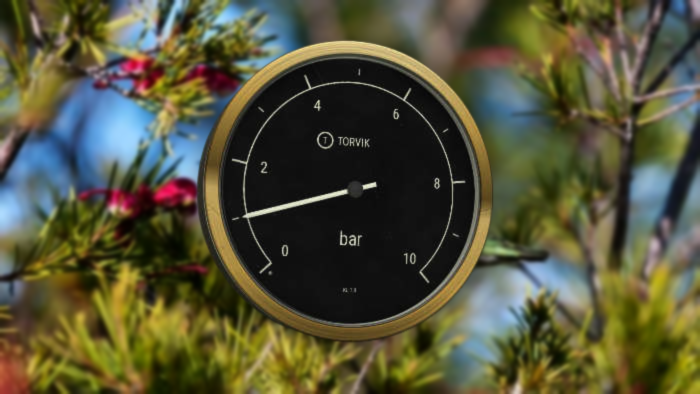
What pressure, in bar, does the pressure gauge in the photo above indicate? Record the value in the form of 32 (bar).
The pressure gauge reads 1 (bar)
